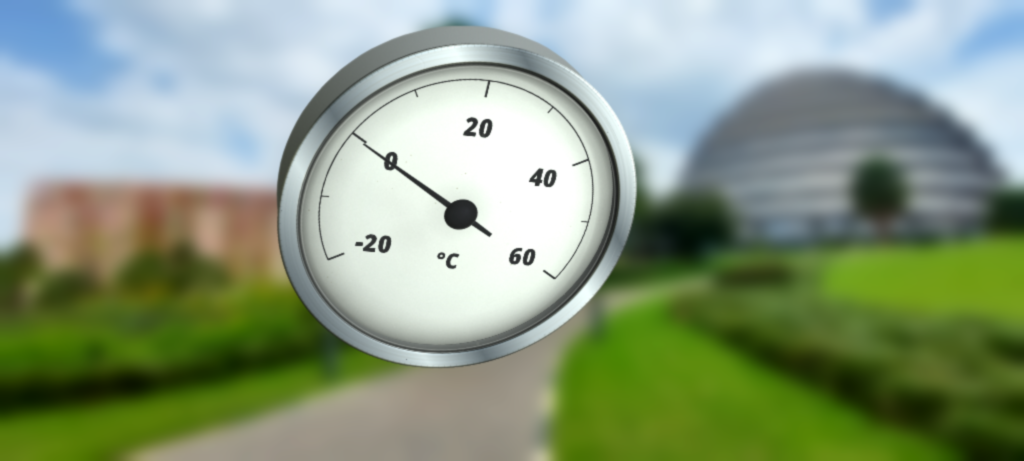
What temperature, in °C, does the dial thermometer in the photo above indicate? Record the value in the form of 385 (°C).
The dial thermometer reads 0 (°C)
